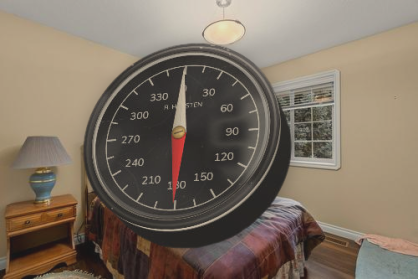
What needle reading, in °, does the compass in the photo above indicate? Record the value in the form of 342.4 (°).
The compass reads 180 (°)
